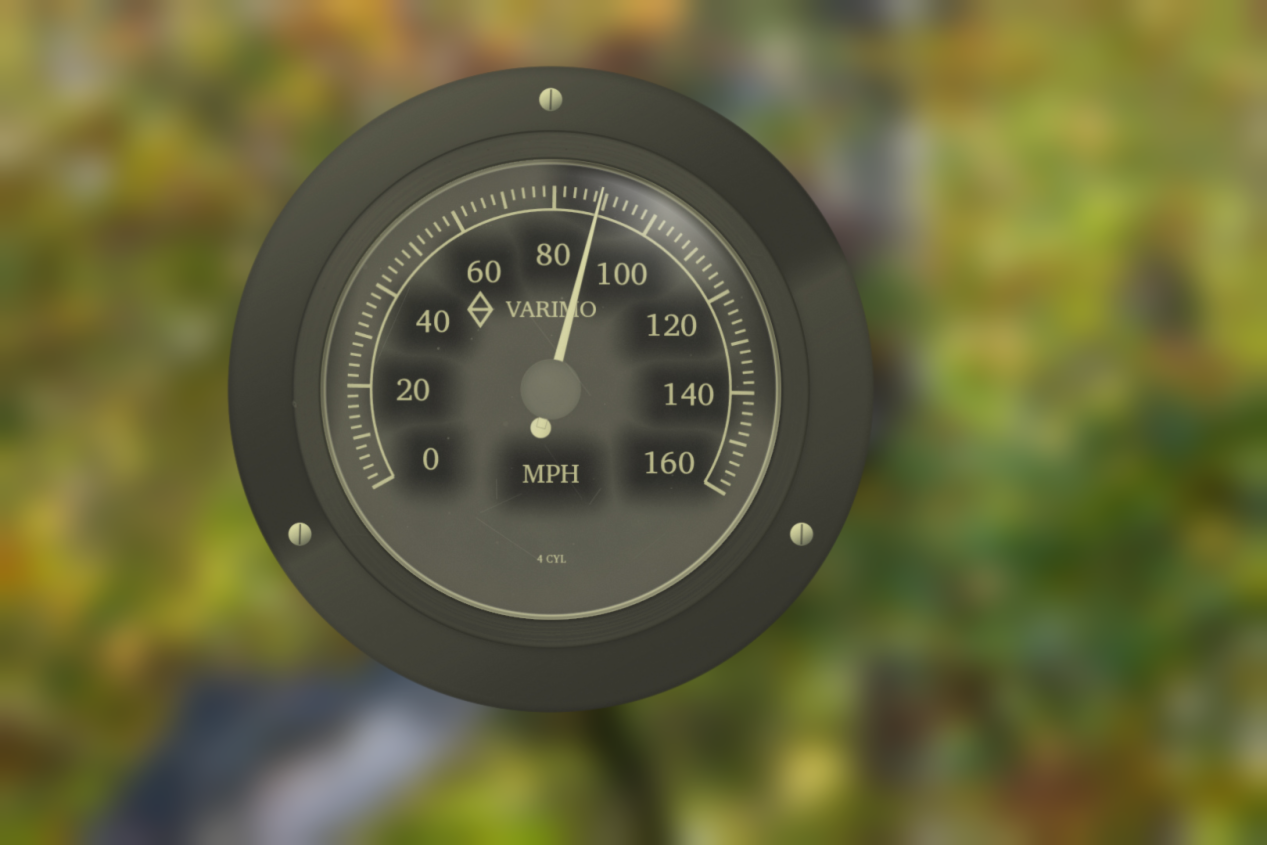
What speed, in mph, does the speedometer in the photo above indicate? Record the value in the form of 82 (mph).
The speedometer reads 89 (mph)
